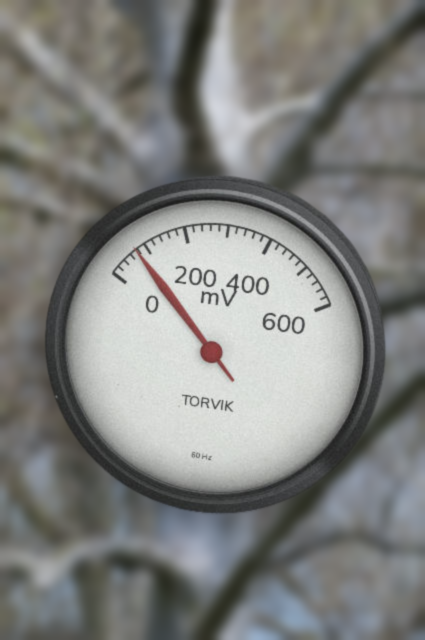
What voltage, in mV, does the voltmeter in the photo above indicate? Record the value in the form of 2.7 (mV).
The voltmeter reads 80 (mV)
